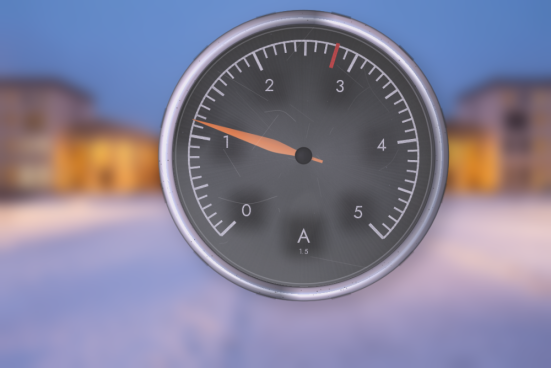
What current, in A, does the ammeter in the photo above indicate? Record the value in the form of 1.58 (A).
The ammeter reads 1.15 (A)
